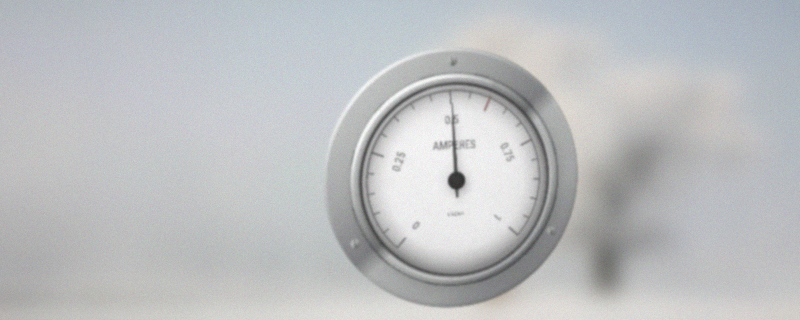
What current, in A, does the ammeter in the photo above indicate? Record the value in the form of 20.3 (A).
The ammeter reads 0.5 (A)
